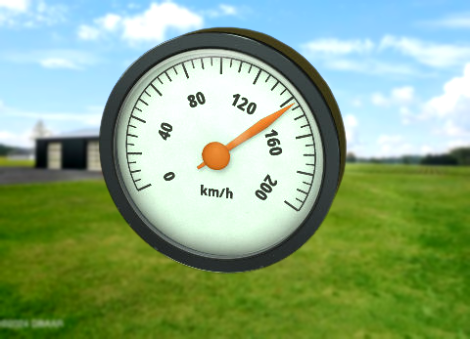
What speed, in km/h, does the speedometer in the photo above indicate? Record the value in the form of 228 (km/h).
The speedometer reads 142.5 (km/h)
